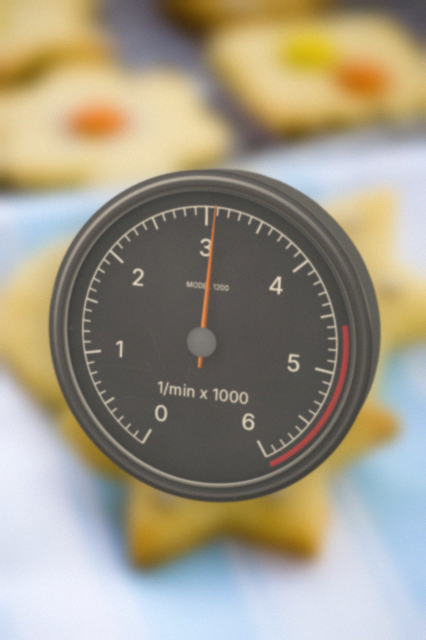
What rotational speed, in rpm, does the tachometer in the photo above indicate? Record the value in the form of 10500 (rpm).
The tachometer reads 3100 (rpm)
